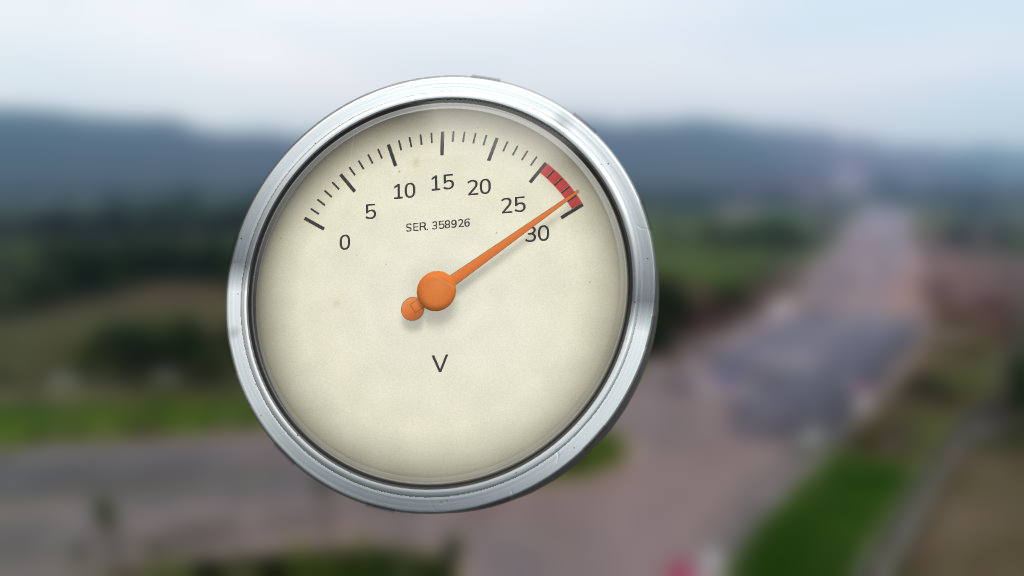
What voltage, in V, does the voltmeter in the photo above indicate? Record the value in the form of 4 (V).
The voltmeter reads 29 (V)
